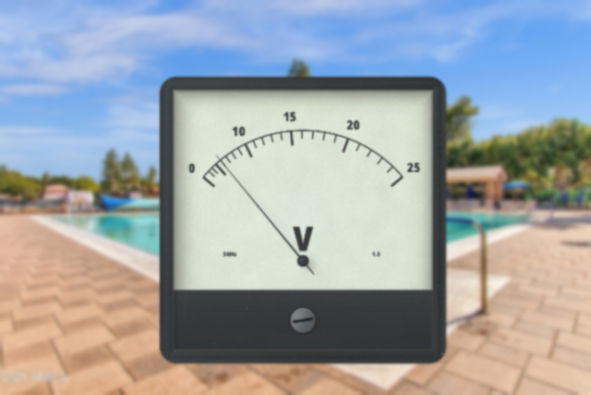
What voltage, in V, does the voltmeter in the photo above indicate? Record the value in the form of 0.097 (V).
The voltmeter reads 6 (V)
